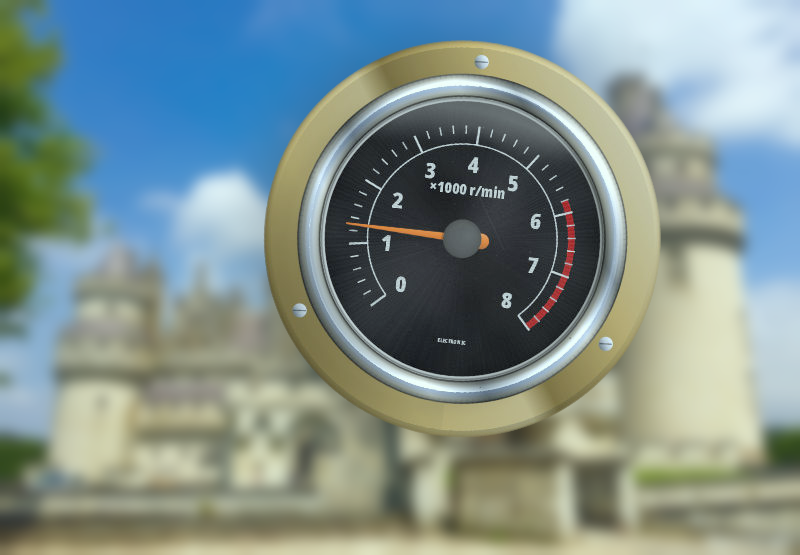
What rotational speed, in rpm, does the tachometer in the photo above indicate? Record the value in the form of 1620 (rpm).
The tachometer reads 1300 (rpm)
